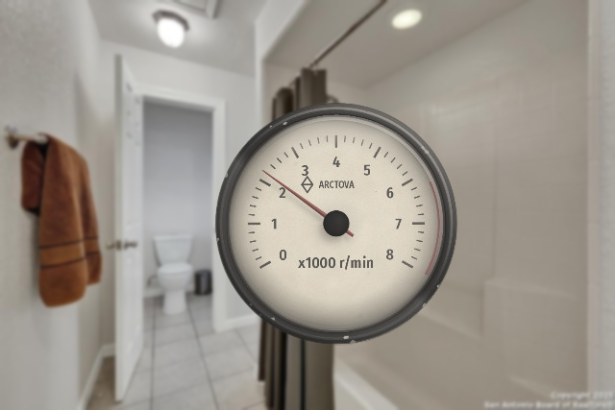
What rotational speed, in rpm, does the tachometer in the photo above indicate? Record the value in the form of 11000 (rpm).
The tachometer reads 2200 (rpm)
